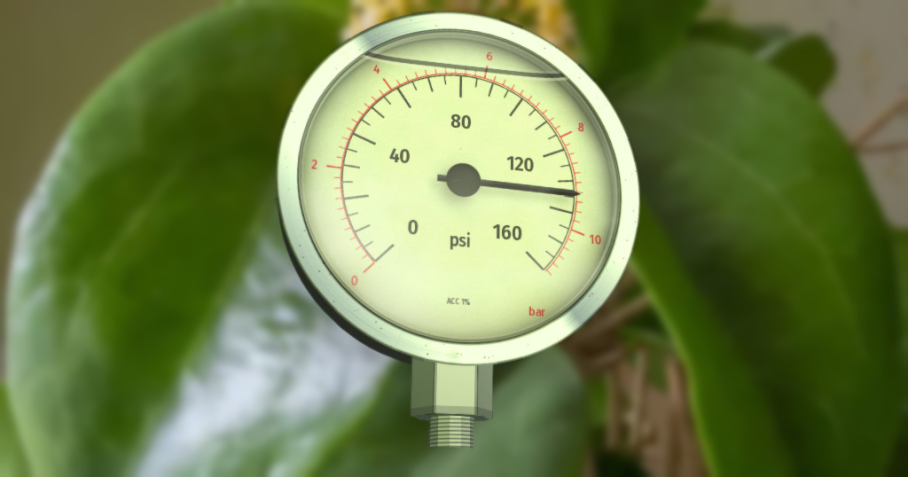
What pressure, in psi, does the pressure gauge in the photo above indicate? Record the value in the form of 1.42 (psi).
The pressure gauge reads 135 (psi)
